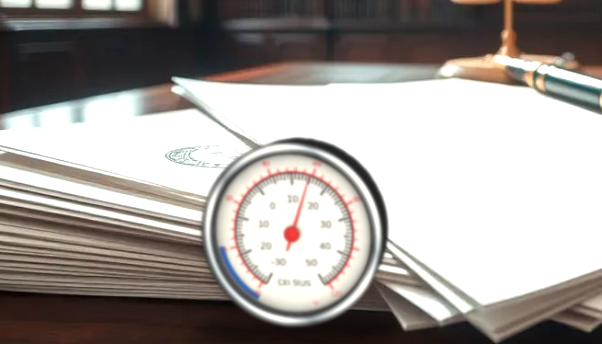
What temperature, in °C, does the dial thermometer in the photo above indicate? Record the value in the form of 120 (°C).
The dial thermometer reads 15 (°C)
